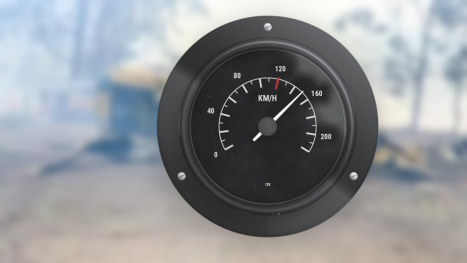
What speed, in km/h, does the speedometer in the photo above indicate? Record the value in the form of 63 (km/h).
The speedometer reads 150 (km/h)
